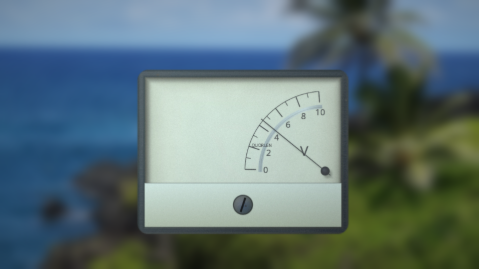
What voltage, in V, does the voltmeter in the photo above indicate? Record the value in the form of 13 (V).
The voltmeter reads 4.5 (V)
